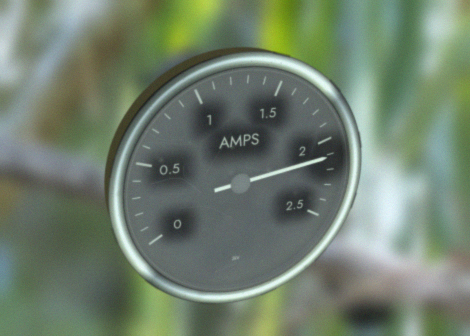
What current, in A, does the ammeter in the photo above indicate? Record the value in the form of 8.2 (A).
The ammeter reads 2.1 (A)
